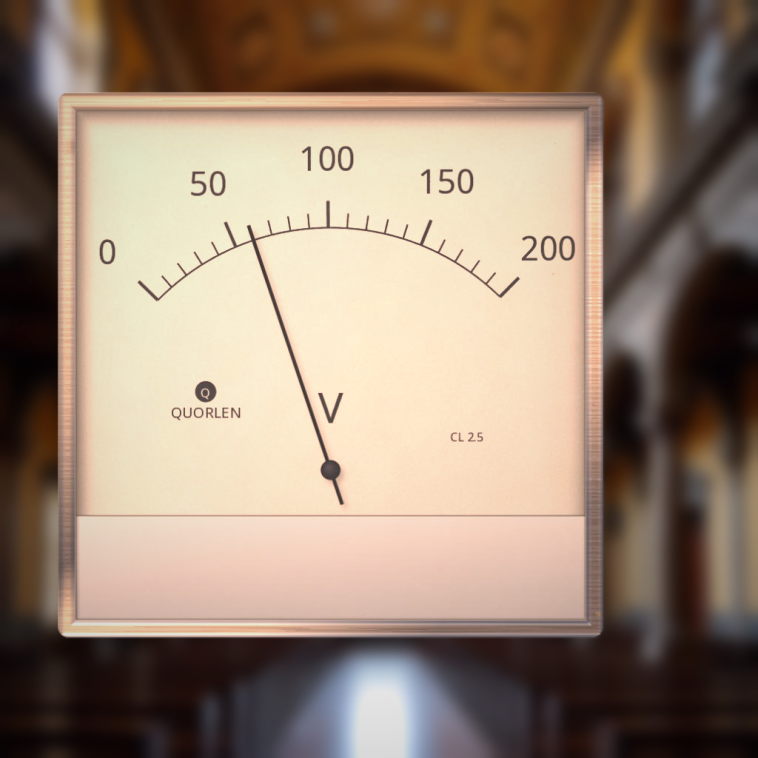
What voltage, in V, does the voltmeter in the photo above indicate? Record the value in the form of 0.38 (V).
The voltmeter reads 60 (V)
